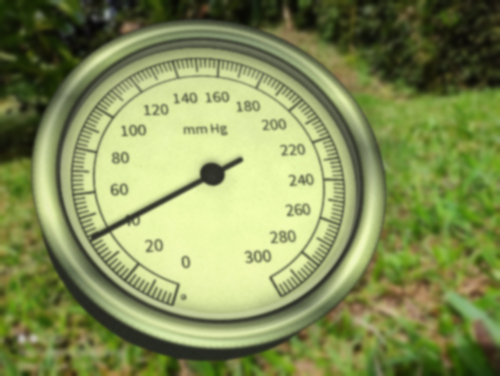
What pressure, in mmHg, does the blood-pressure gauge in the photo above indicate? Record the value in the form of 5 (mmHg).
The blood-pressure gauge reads 40 (mmHg)
